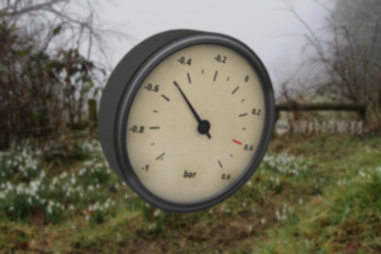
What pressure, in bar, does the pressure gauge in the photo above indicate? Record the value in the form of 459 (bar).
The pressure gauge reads -0.5 (bar)
